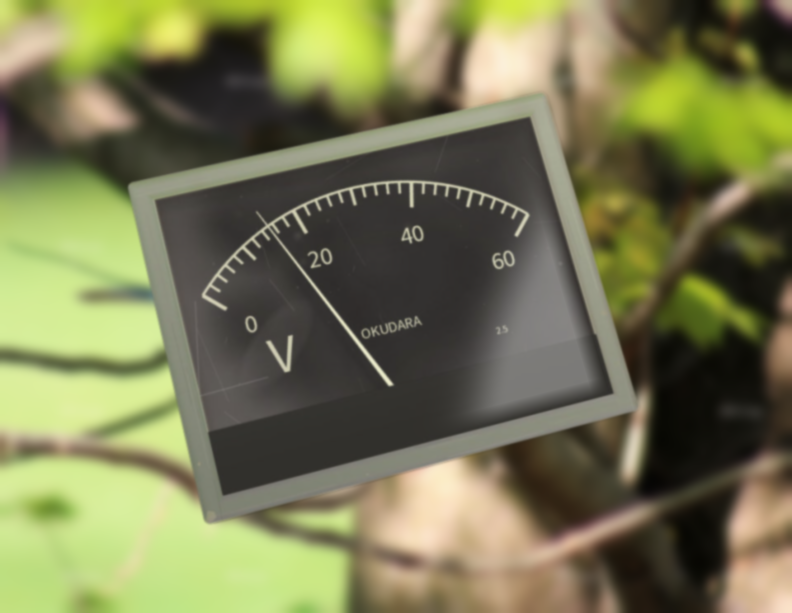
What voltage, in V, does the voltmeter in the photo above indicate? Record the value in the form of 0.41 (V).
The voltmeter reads 15 (V)
